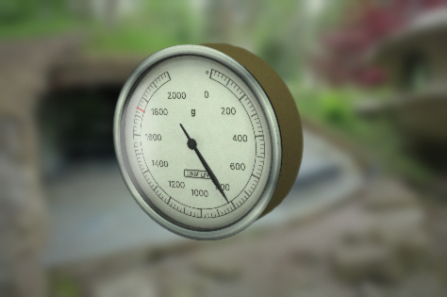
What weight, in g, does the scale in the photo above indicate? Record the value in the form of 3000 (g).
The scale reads 800 (g)
